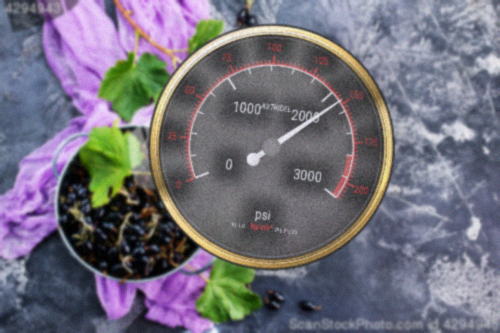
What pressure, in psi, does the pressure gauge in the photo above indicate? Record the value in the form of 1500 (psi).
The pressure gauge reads 2100 (psi)
